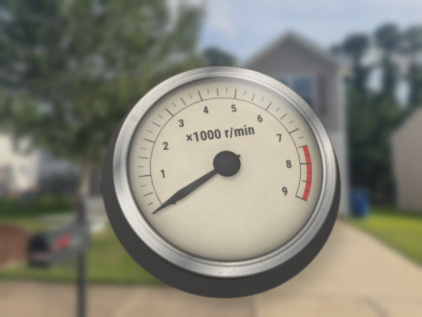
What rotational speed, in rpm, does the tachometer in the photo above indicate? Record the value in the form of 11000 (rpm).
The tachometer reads 0 (rpm)
